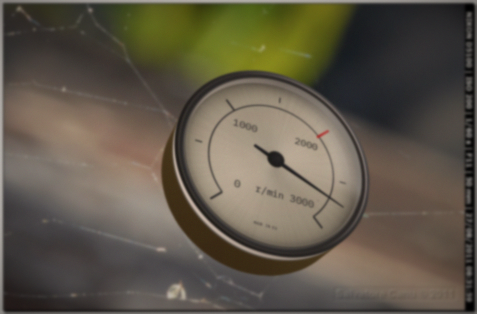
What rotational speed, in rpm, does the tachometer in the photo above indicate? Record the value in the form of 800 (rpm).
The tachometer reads 2750 (rpm)
